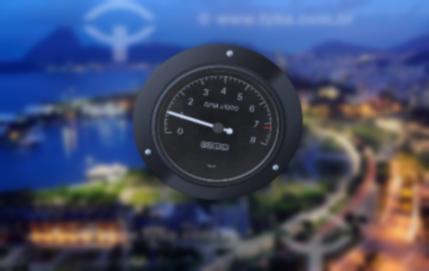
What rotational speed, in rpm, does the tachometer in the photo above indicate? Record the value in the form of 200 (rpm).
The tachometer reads 1000 (rpm)
